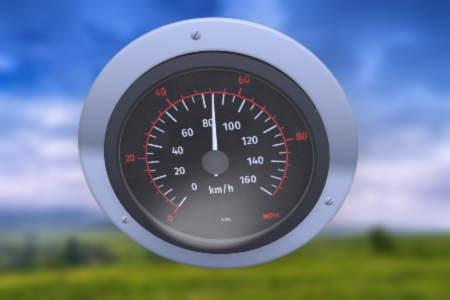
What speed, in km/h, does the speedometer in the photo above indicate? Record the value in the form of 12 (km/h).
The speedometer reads 85 (km/h)
